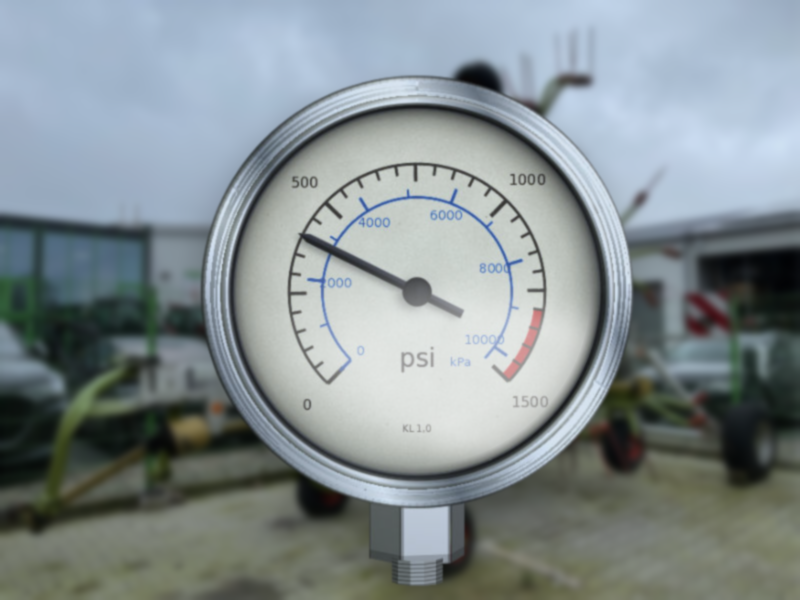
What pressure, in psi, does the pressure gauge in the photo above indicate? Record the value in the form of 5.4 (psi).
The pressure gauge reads 400 (psi)
